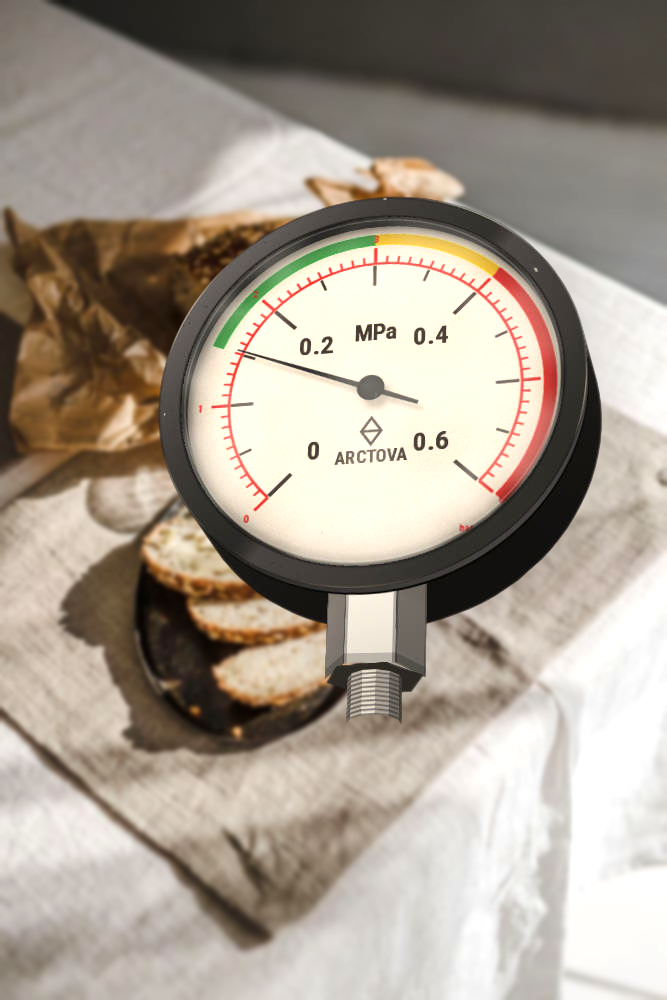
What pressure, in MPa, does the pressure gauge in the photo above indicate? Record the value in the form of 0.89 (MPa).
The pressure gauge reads 0.15 (MPa)
